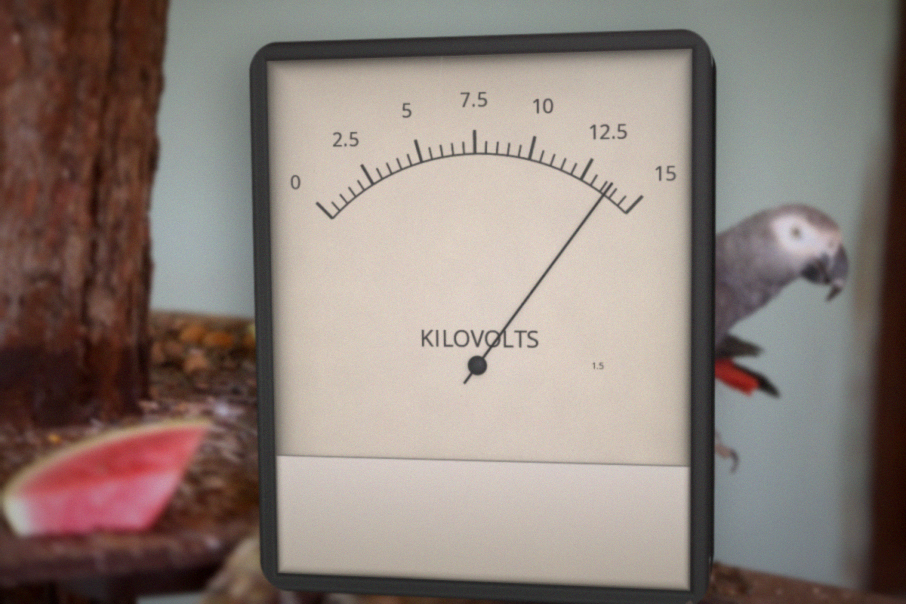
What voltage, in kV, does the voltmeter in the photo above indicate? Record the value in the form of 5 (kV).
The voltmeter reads 13.75 (kV)
